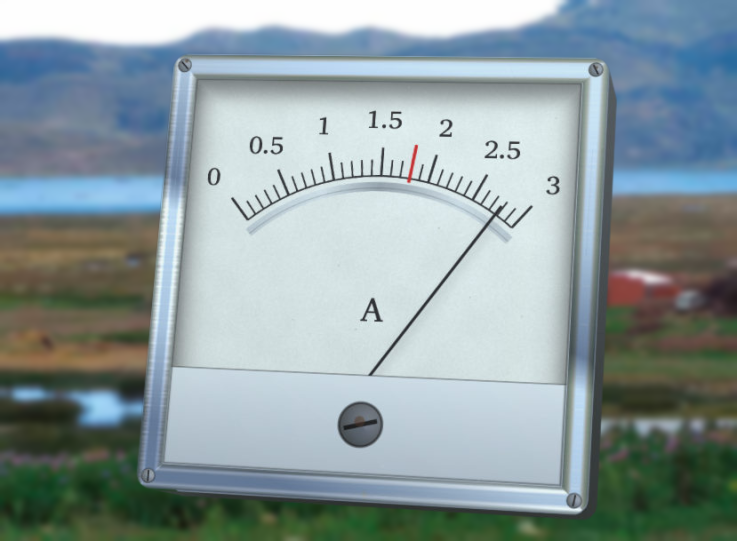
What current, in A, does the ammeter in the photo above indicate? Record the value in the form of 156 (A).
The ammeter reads 2.8 (A)
